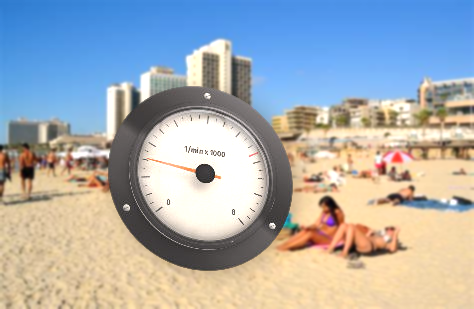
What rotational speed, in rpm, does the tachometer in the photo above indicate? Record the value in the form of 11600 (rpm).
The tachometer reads 1500 (rpm)
